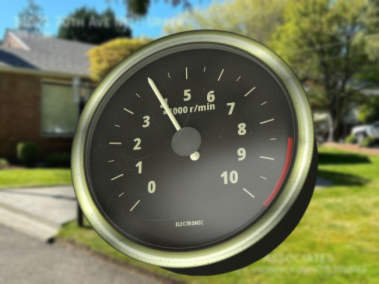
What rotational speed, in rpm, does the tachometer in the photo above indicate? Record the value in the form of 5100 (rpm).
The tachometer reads 4000 (rpm)
